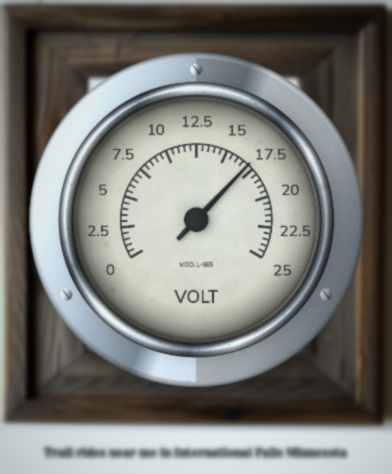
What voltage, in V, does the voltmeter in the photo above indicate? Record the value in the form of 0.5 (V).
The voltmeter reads 17 (V)
